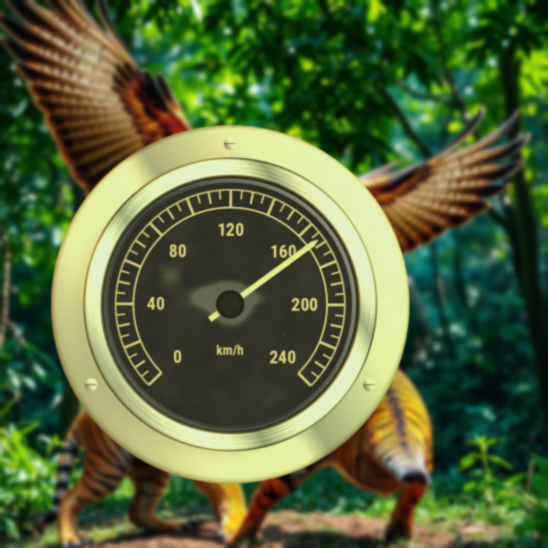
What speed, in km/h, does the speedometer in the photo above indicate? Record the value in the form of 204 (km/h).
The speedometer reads 167.5 (km/h)
